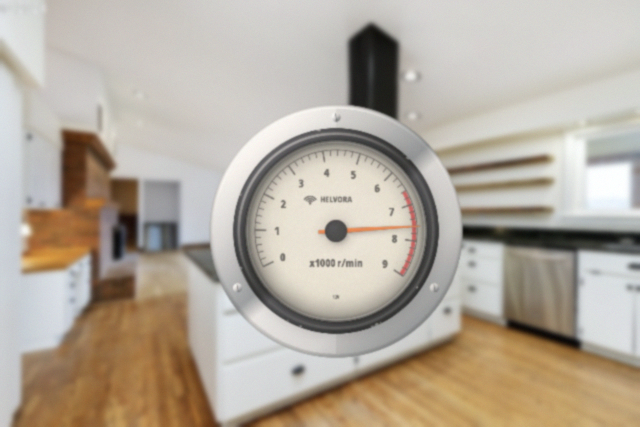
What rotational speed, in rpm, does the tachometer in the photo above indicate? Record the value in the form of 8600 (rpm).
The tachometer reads 7600 (rpm)
